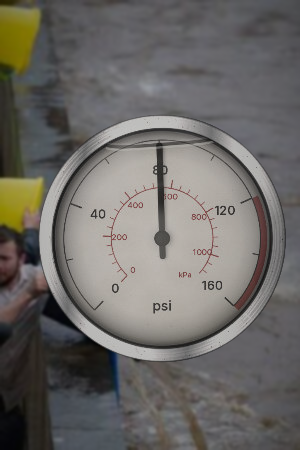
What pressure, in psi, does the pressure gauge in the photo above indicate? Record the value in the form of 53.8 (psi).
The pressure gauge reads 80 (psi)
